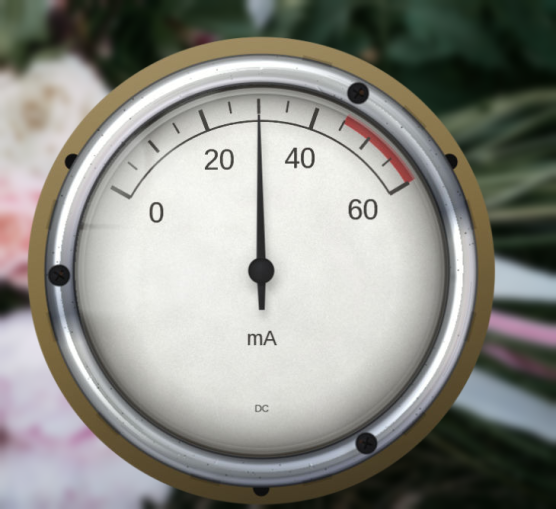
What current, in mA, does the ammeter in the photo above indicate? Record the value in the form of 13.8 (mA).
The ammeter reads 30 (mA)
